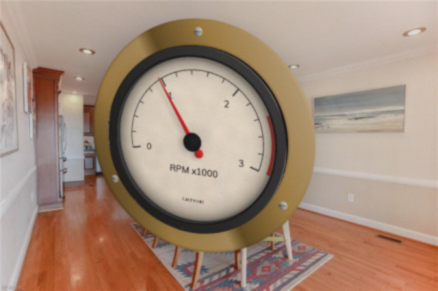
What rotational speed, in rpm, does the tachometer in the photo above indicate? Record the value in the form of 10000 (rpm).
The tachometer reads 1000 (rpm)
